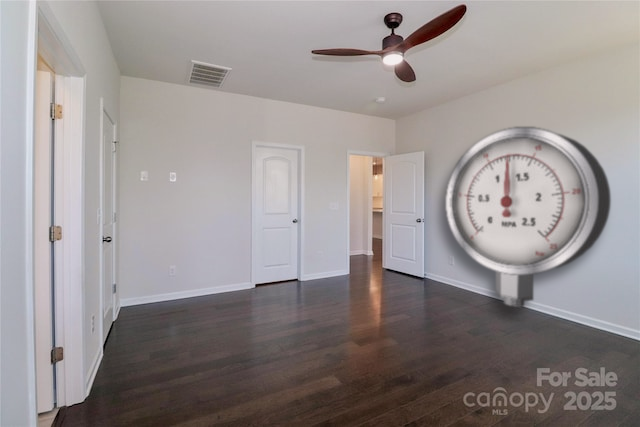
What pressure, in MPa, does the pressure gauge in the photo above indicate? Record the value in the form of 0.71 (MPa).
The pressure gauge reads 1.25 (MPa)
